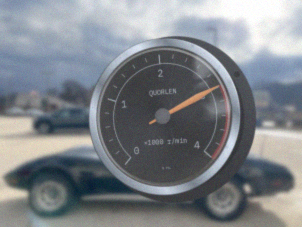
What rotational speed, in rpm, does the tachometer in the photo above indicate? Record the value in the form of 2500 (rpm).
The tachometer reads 3000 (rpm)
